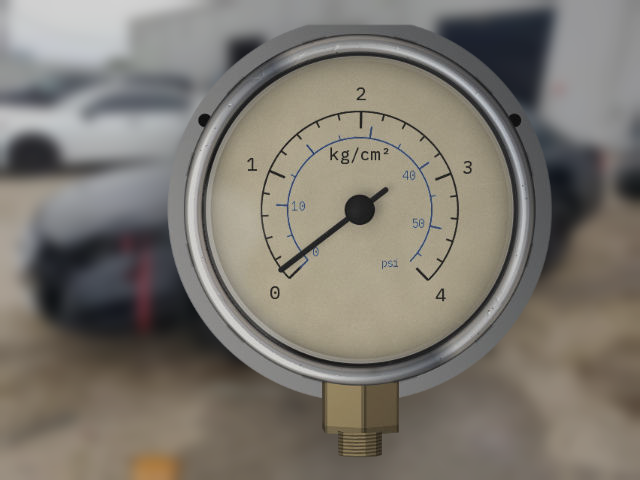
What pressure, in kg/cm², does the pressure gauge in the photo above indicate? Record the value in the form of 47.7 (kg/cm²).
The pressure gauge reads 0.1 (kg/cm²)
